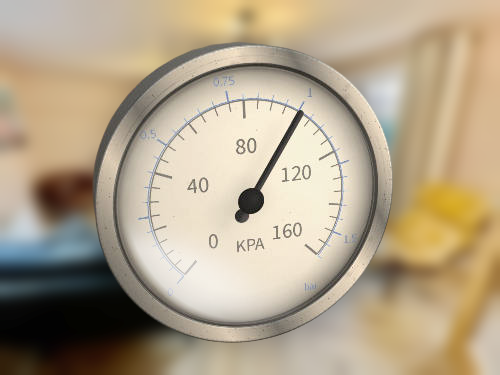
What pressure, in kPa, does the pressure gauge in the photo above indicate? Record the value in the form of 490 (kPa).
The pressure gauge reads 100 (kPa)
